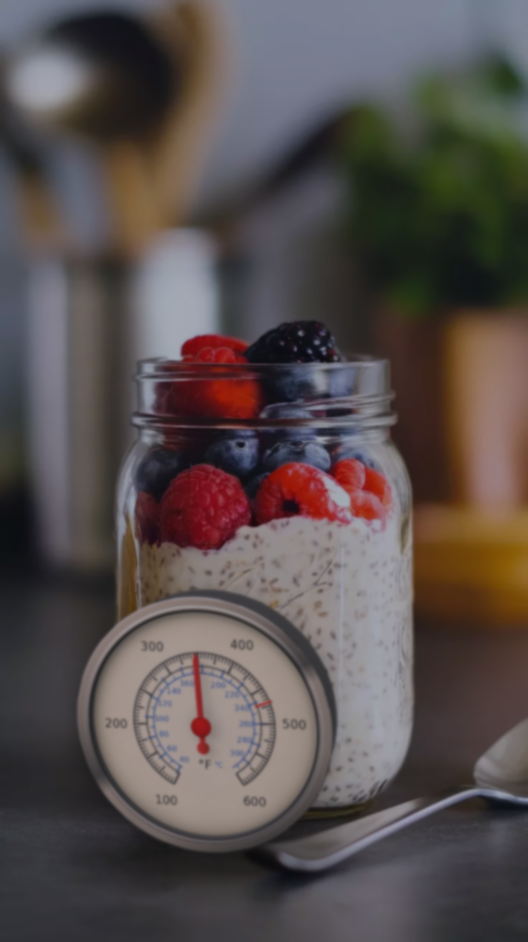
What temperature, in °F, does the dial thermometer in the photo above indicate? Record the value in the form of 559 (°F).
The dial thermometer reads 350 (°F)
